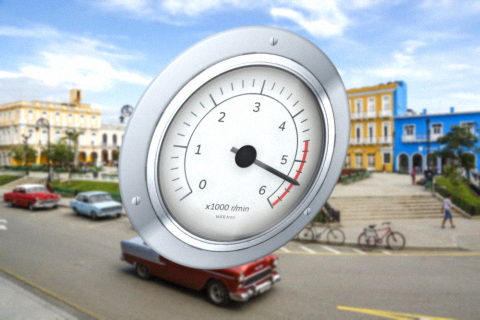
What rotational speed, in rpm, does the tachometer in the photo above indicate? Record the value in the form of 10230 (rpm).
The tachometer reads 5400 (rpm)
